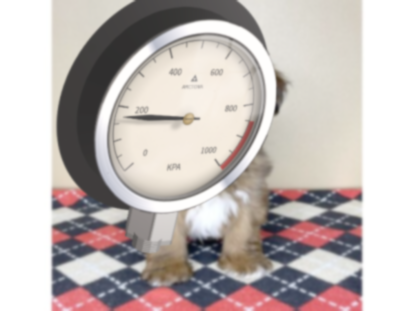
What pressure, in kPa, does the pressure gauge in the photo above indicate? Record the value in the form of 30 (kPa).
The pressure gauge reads 175 (kPa)
